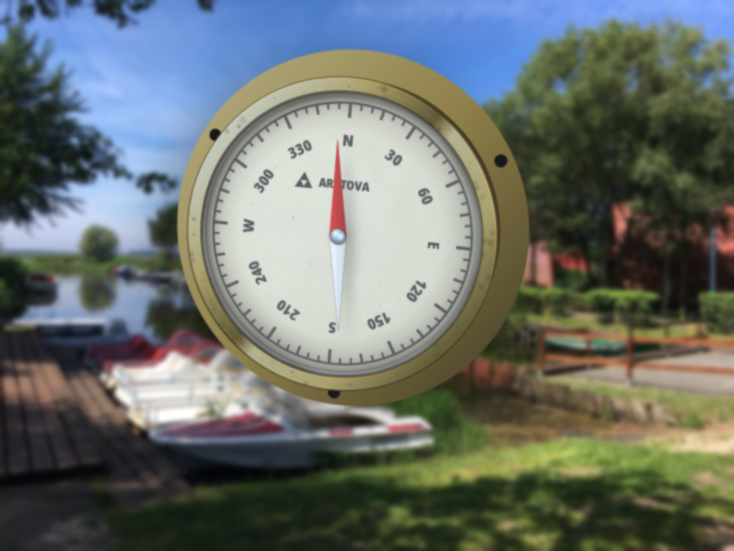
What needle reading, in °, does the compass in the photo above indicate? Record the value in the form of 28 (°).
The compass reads 355 (°)
